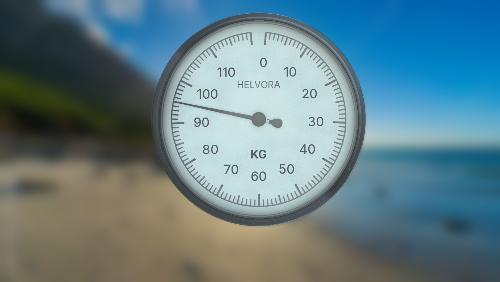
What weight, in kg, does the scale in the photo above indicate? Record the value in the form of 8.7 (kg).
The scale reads 95 (kg)
